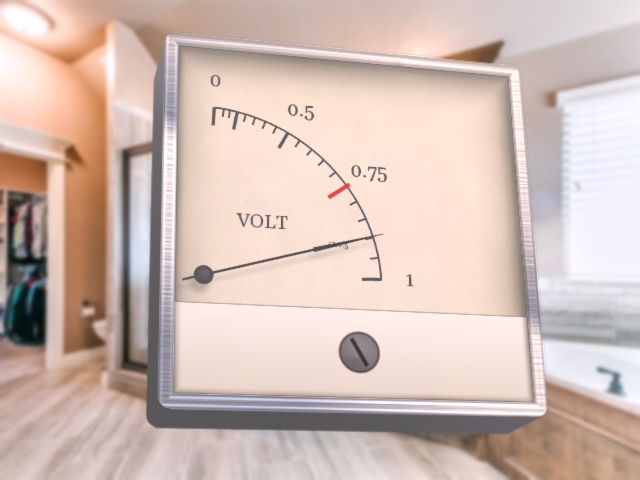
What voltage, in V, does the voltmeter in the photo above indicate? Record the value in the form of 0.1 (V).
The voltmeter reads 0.9 (V)
